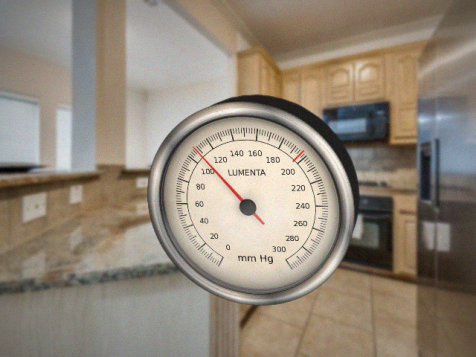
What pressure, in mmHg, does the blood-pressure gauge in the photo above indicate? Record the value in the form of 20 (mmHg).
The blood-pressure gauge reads 110 (mmHg)
